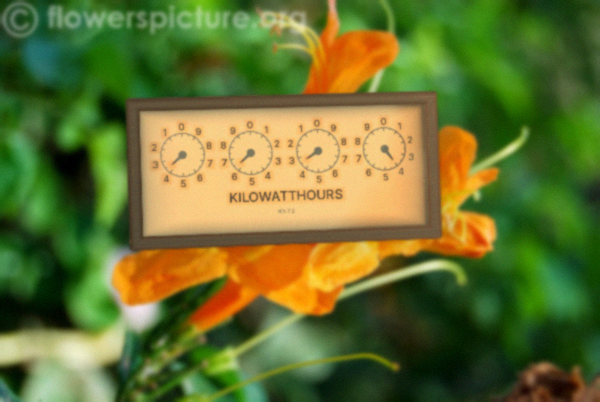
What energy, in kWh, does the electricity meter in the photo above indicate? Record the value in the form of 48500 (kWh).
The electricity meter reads 3634 (kWh)
